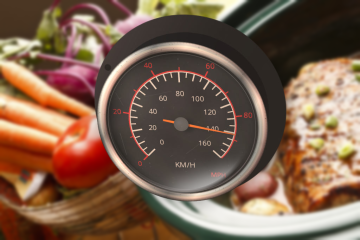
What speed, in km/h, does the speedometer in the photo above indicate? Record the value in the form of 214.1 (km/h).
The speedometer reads 140 (km/h)
